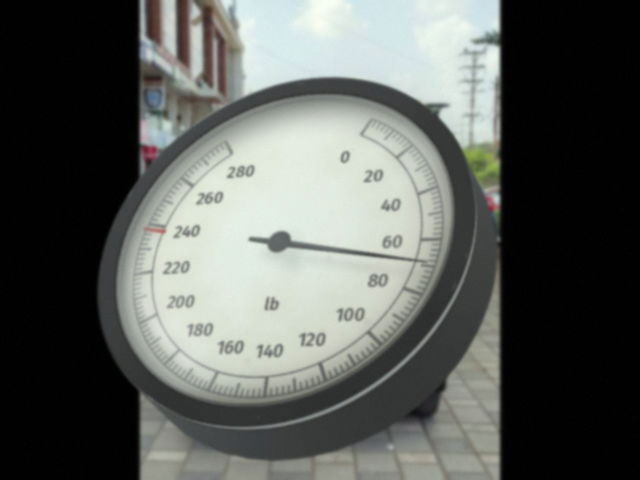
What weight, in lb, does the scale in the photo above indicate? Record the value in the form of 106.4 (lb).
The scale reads 70 (lb)
